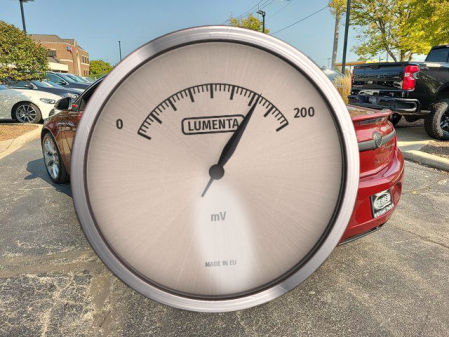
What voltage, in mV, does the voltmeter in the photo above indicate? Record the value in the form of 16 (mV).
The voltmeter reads 155 (mV)
